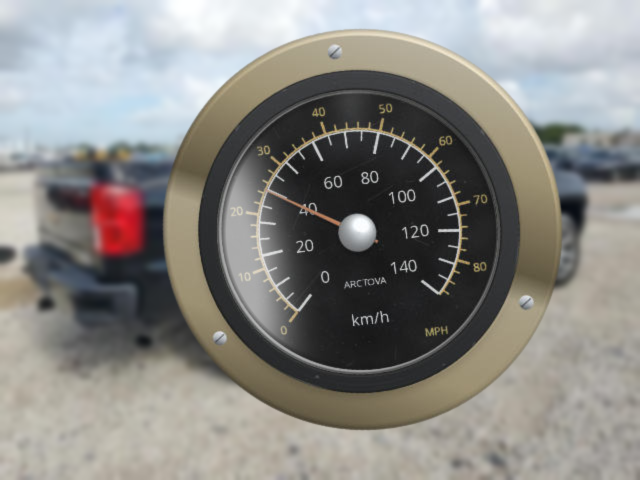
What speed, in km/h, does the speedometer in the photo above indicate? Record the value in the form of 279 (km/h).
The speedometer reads 40 (km/h)
